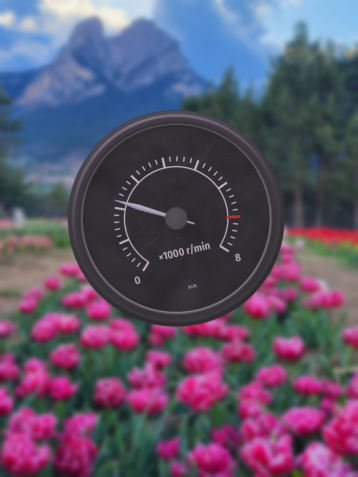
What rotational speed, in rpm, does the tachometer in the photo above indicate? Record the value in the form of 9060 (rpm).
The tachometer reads 2200 (rpm)
